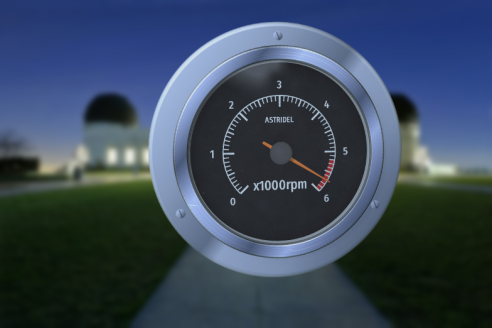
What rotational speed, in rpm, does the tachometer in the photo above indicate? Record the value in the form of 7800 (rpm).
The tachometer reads 5700 (rpm)
